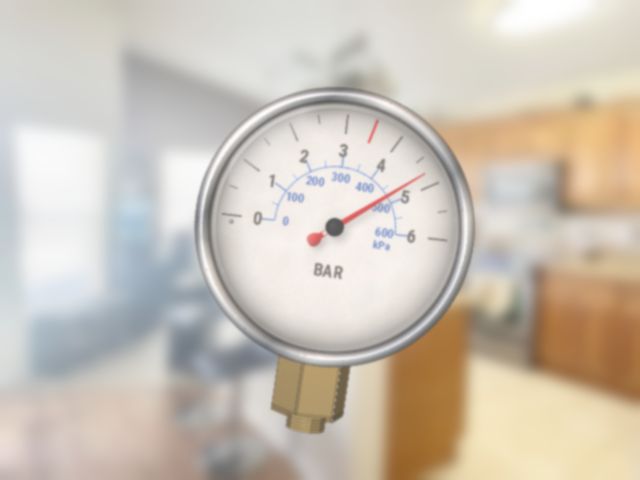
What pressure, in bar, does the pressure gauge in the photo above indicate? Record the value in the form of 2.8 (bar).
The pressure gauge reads 4.75 (bar)
